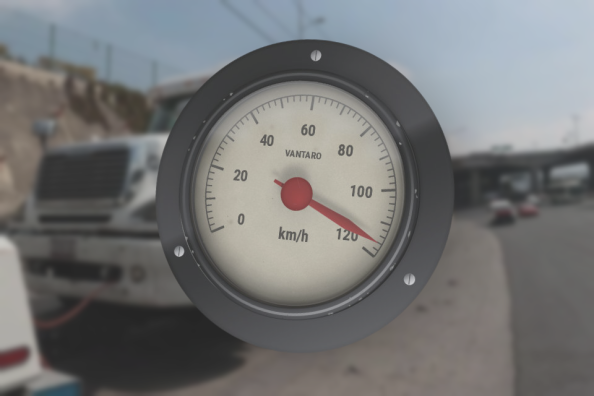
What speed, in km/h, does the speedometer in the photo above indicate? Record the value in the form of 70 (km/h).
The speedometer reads 116 (km/h)
